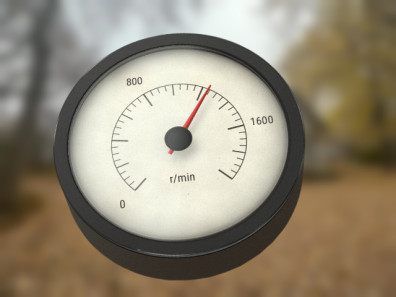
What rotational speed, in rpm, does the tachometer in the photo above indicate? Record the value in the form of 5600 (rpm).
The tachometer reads 1250 (rpm)
